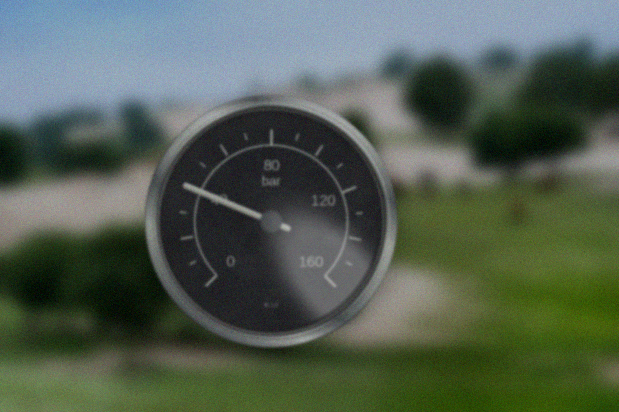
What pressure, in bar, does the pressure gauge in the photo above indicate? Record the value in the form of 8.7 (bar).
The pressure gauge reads 40 (bar)
